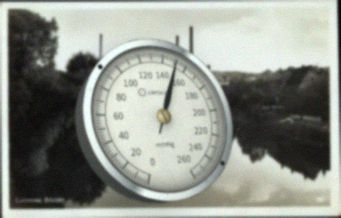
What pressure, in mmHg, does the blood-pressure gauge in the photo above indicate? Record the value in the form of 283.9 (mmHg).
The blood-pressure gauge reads 150 (mmHg)
